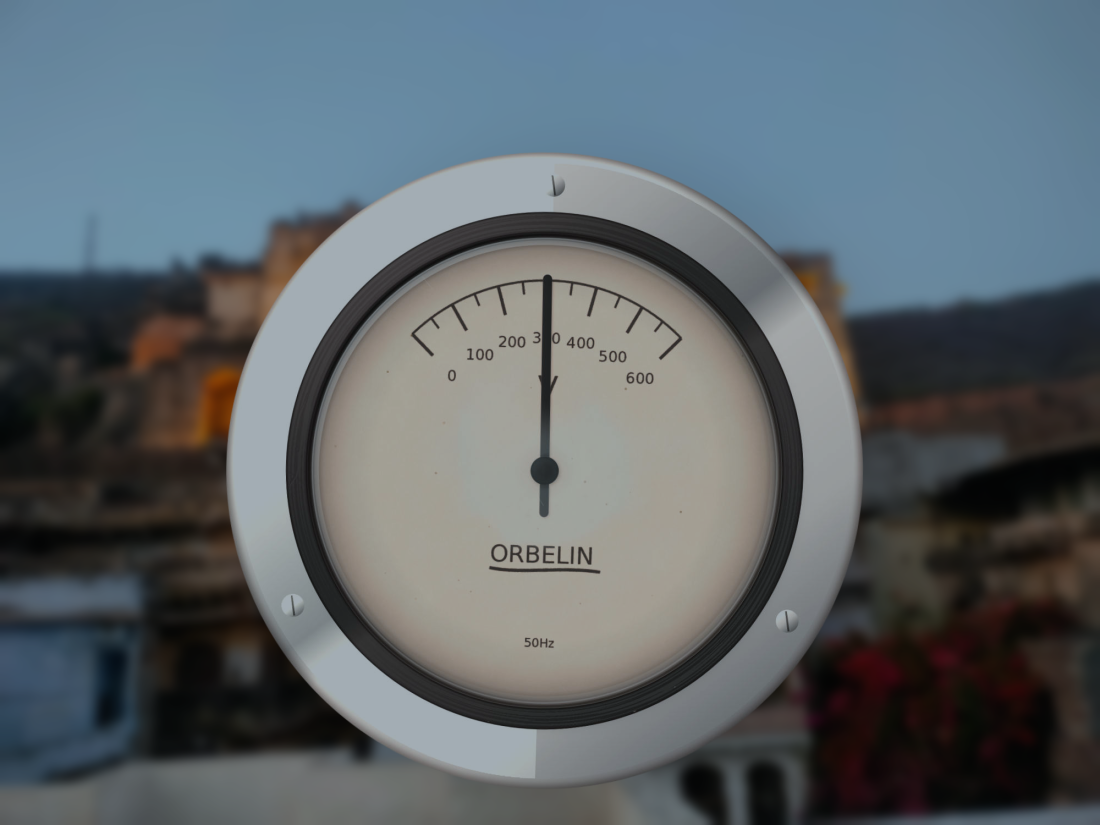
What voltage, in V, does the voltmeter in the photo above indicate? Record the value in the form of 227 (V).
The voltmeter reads 300 (V)
